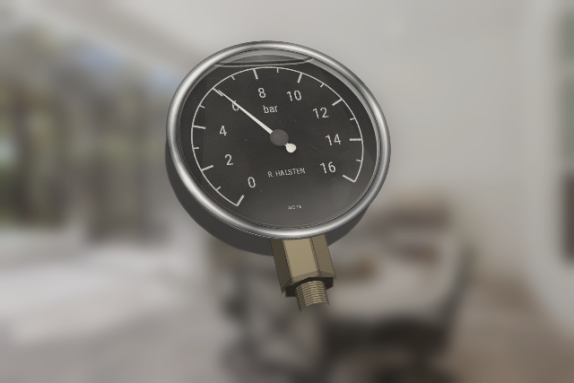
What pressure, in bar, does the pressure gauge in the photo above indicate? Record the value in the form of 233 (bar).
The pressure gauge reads 6 (bar)
